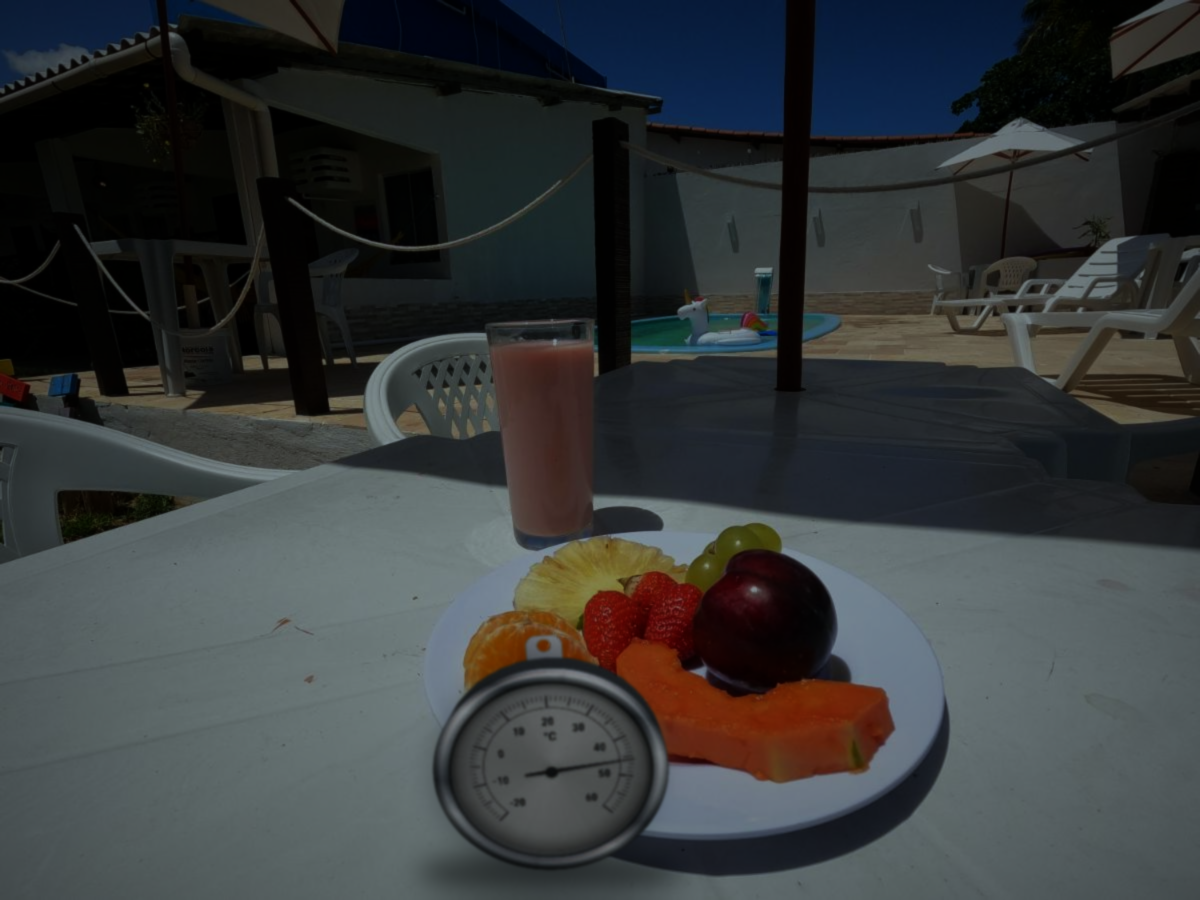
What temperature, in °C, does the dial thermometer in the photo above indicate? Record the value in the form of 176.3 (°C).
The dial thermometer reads 45 (°C)
